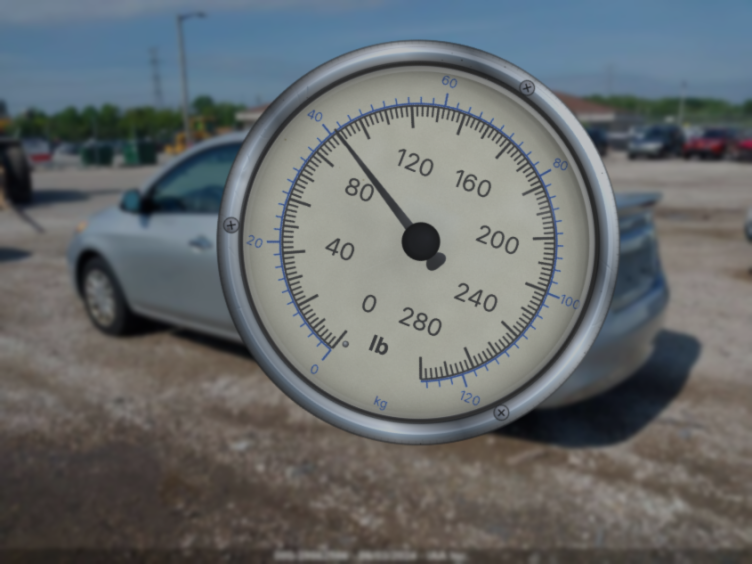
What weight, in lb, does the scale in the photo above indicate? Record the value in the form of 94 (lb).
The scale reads 90 (lb)
